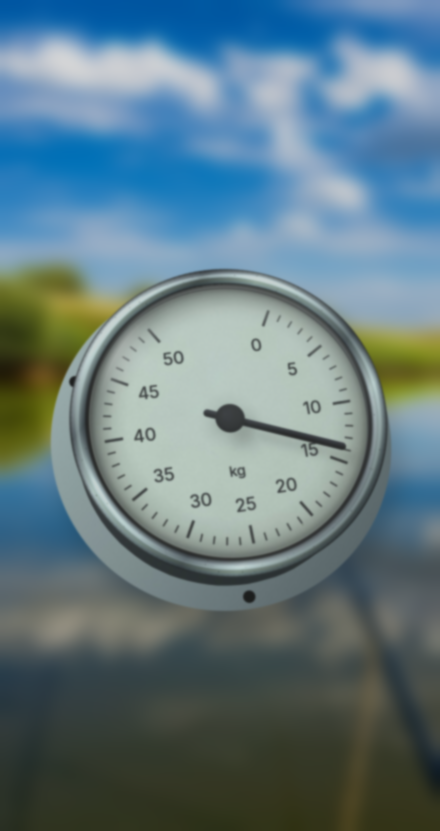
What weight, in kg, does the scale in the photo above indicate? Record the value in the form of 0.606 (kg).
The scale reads 14 (kg)
